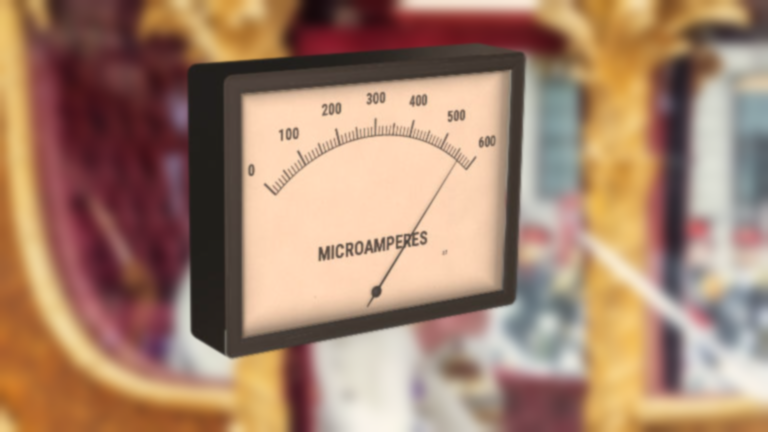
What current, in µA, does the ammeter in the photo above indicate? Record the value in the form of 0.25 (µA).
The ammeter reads 550 (µA)
